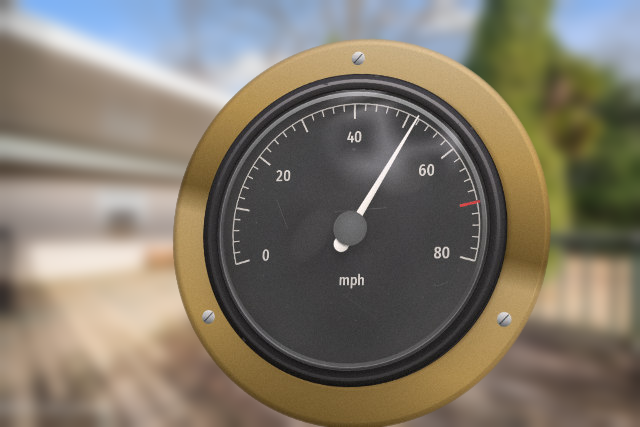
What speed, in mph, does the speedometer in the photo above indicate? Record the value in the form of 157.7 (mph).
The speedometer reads 52 (mph)
